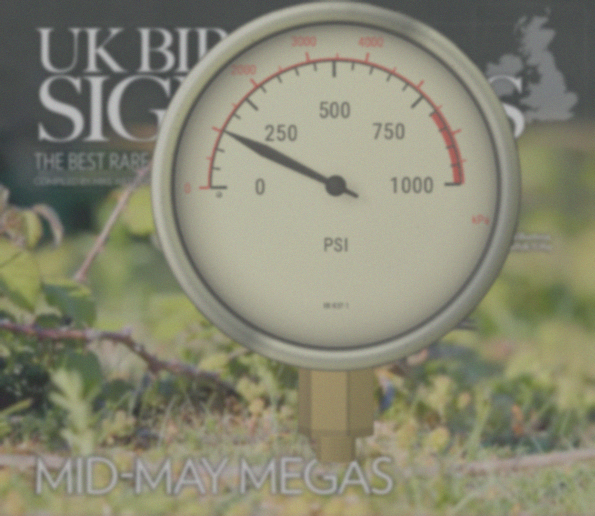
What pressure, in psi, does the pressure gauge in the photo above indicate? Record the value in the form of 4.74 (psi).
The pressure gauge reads 150 (psi)
